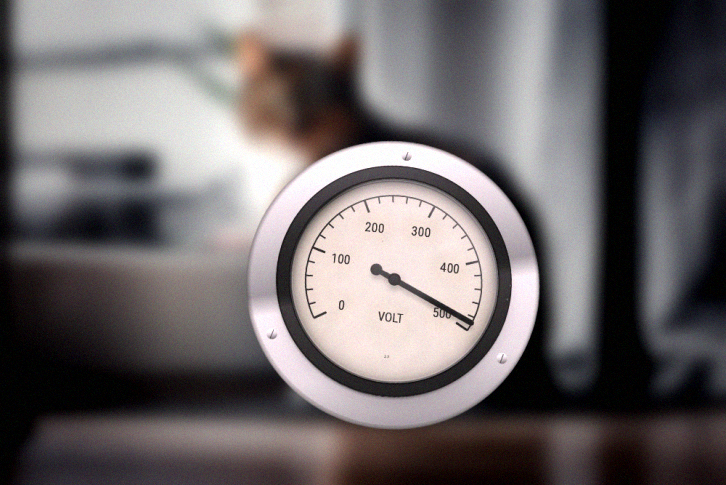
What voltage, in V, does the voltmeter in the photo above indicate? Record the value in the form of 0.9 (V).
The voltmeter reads 490 (V)
